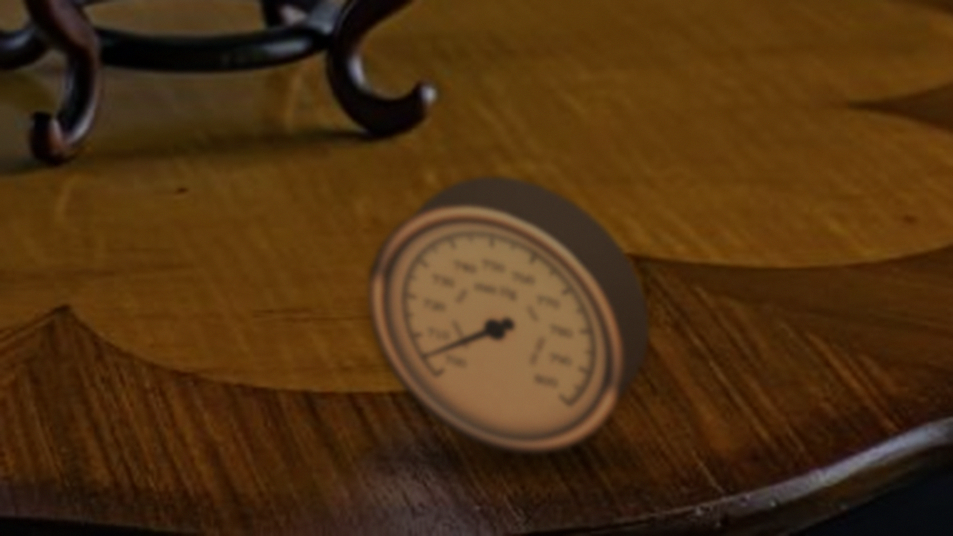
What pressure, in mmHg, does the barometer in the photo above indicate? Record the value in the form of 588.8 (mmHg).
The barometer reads 705 (mmHg)
